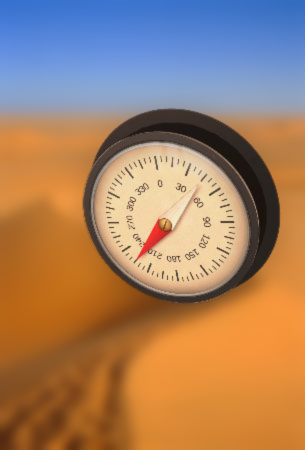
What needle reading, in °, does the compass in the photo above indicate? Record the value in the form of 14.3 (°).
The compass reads 225 (°)
